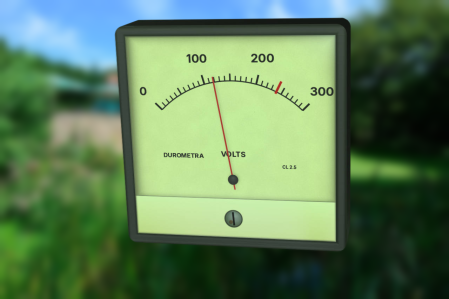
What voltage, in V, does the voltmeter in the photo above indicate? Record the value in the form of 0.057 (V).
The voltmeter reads 120 (V)
